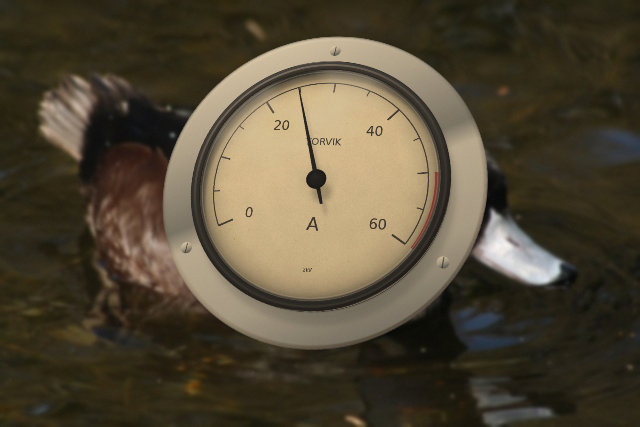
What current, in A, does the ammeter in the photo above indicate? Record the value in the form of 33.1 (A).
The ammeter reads 25 (A)
